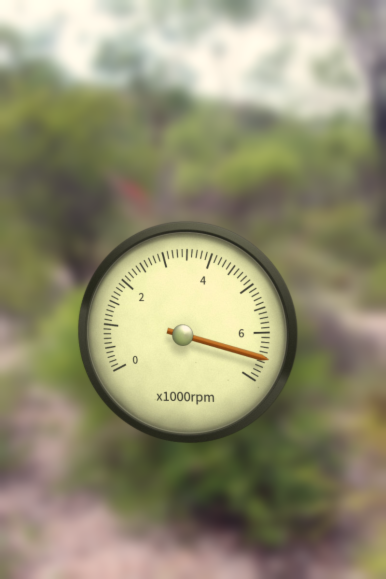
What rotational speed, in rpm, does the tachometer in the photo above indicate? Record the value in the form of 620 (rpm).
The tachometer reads 6500 (rpm)
